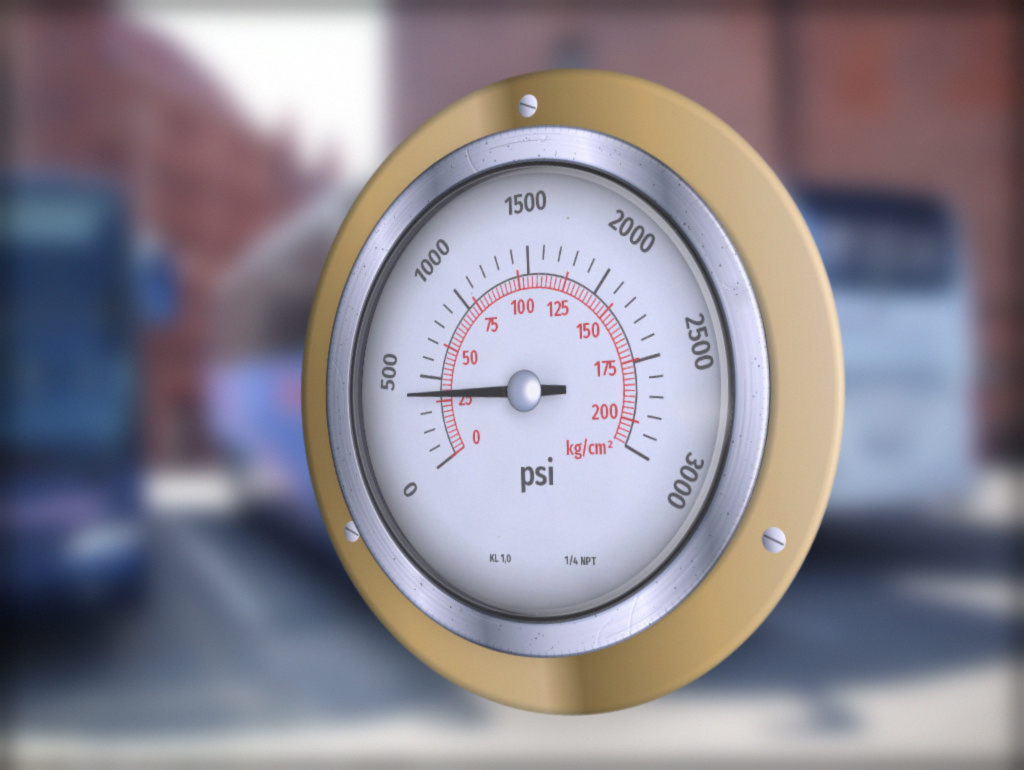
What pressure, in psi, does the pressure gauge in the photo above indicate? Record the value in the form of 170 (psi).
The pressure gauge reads 400 (psi)
